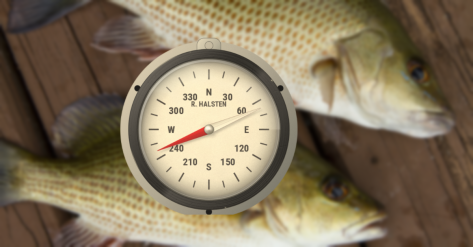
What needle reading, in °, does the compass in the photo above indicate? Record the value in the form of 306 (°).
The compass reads 247.5 (°)
